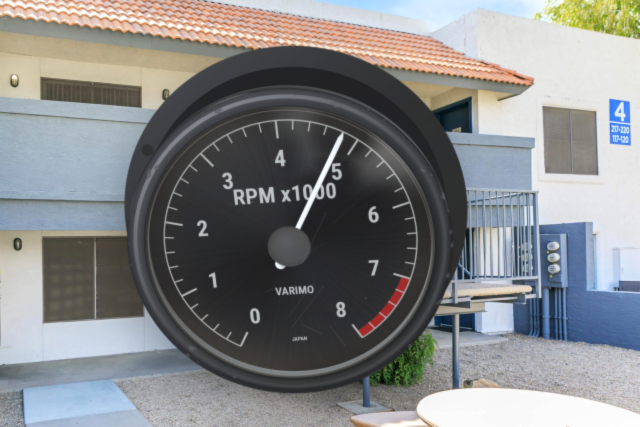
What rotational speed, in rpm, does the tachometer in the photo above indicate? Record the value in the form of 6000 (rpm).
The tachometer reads 4800 (rpm)
